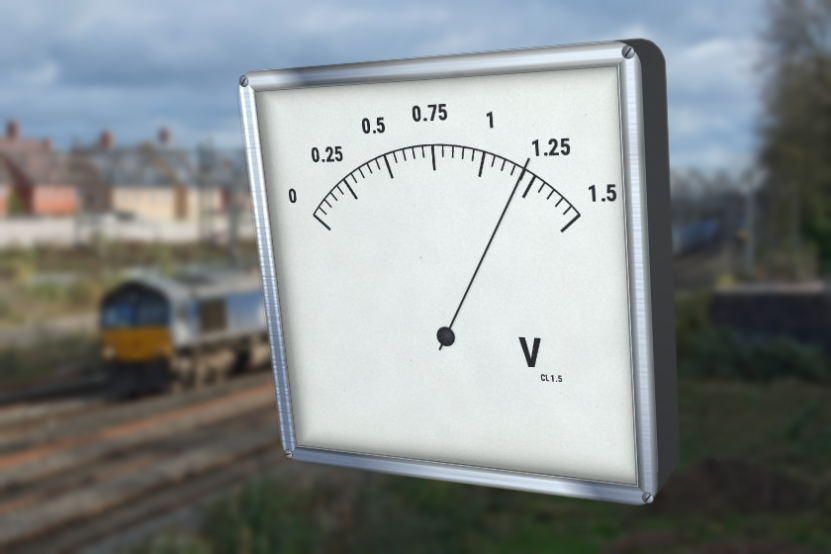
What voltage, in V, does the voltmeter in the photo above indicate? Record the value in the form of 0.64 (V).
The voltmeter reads 1.2 (V)
